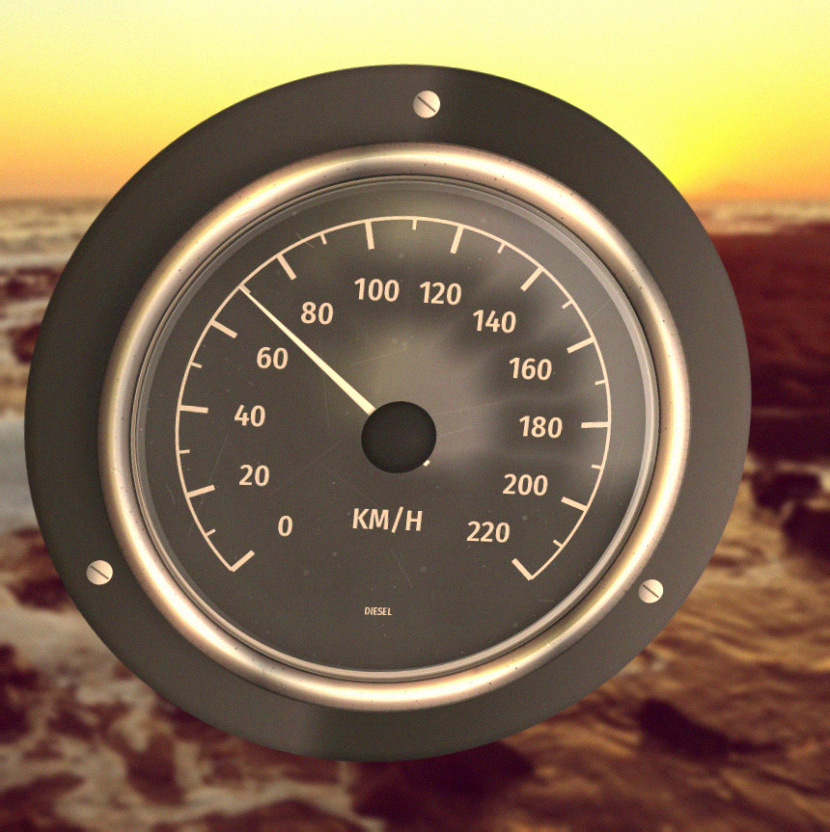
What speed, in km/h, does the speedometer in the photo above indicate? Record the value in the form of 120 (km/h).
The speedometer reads 70 (km/h)
